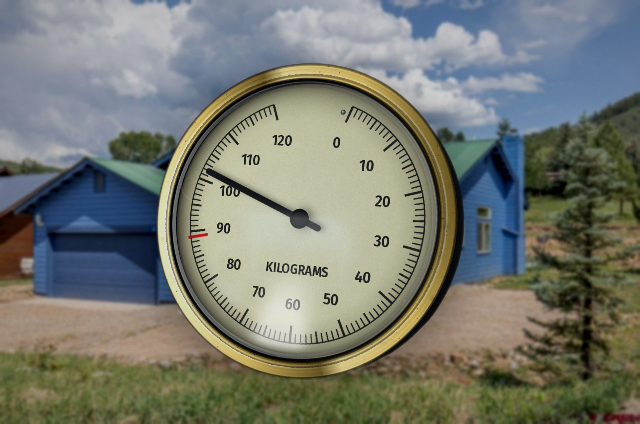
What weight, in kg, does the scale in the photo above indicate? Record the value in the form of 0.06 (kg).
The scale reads 102 (kg)
